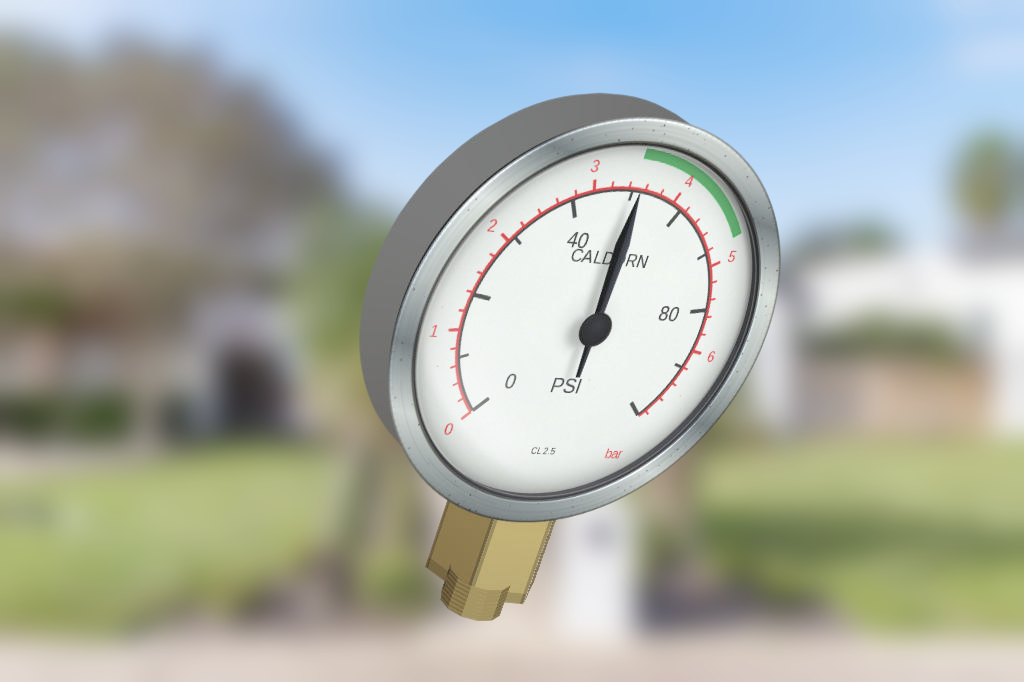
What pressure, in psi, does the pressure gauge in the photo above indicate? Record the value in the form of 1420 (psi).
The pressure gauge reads 50 (psi)
